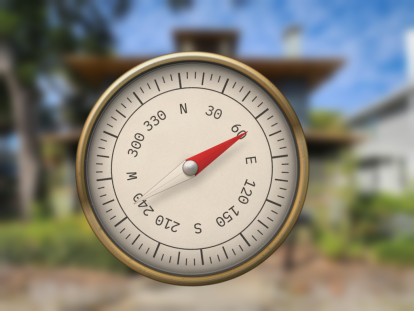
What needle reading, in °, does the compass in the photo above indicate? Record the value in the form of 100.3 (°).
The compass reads 65 (°)
